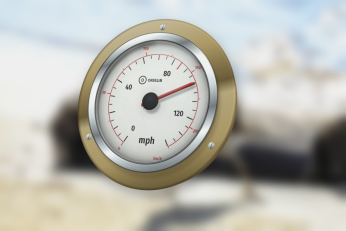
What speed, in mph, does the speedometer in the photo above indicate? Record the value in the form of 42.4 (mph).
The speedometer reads 100 (mph)
